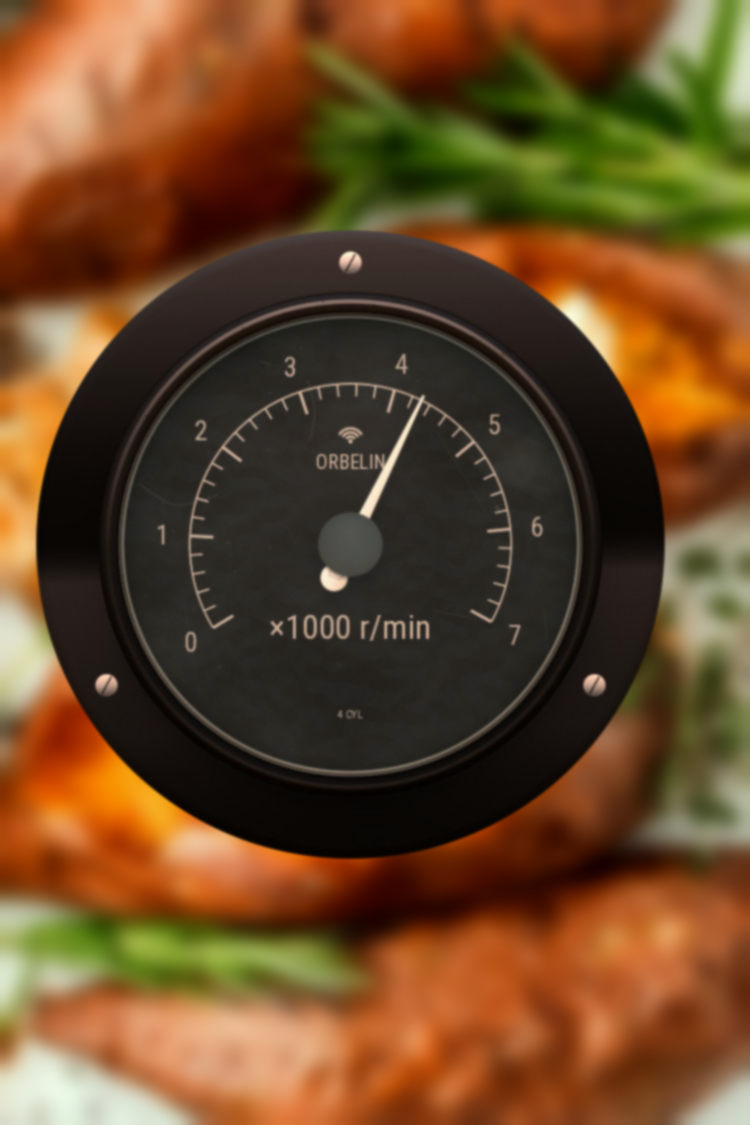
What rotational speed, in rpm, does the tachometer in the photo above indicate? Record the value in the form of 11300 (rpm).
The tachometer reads 4300 (rpm)
